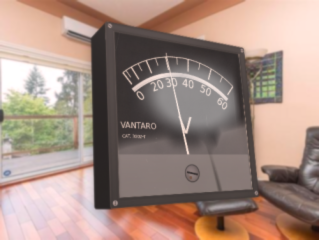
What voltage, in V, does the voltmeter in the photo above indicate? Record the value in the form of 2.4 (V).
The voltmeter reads 30 (V)
